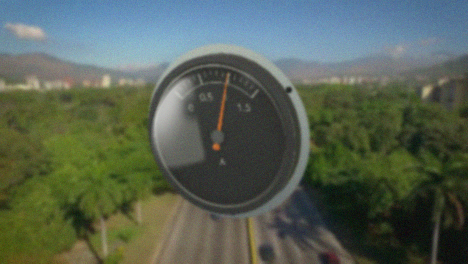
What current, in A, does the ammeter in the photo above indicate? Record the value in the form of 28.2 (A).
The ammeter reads 1 (A)
